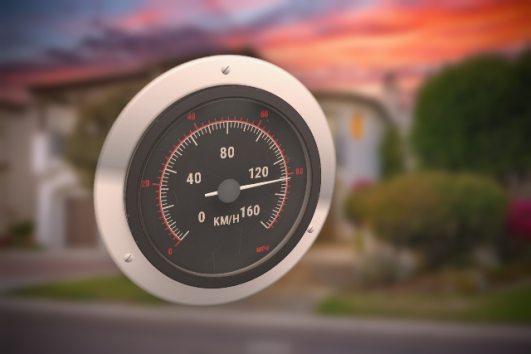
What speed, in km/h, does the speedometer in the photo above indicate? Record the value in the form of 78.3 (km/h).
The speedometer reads 130 (km/h)
